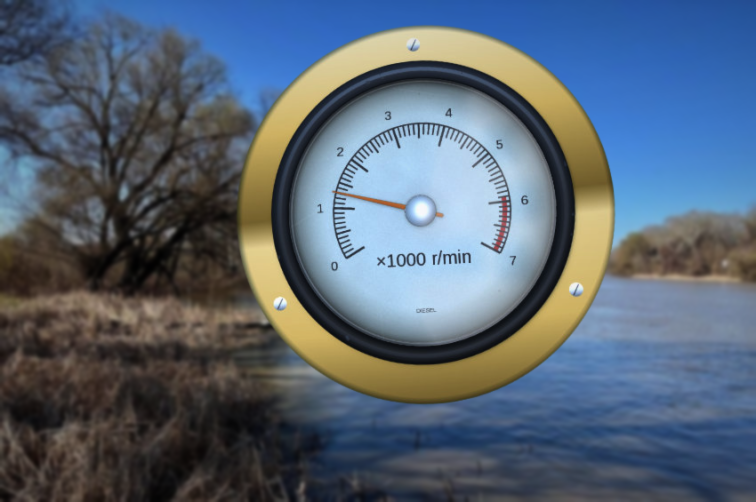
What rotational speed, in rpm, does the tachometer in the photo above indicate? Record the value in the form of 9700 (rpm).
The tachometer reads 1300 (rpm)
